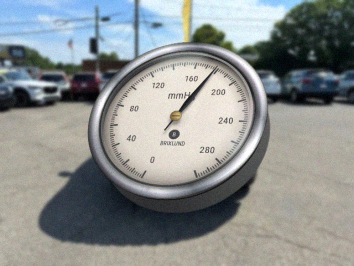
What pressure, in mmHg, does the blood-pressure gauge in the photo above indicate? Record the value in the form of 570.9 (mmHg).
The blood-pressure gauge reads 180 (mmHg)
